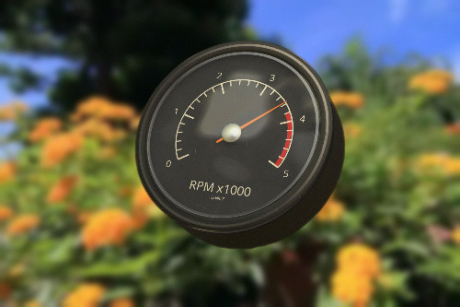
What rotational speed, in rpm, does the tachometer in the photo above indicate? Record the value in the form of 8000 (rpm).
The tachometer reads 3600 (rpm)
